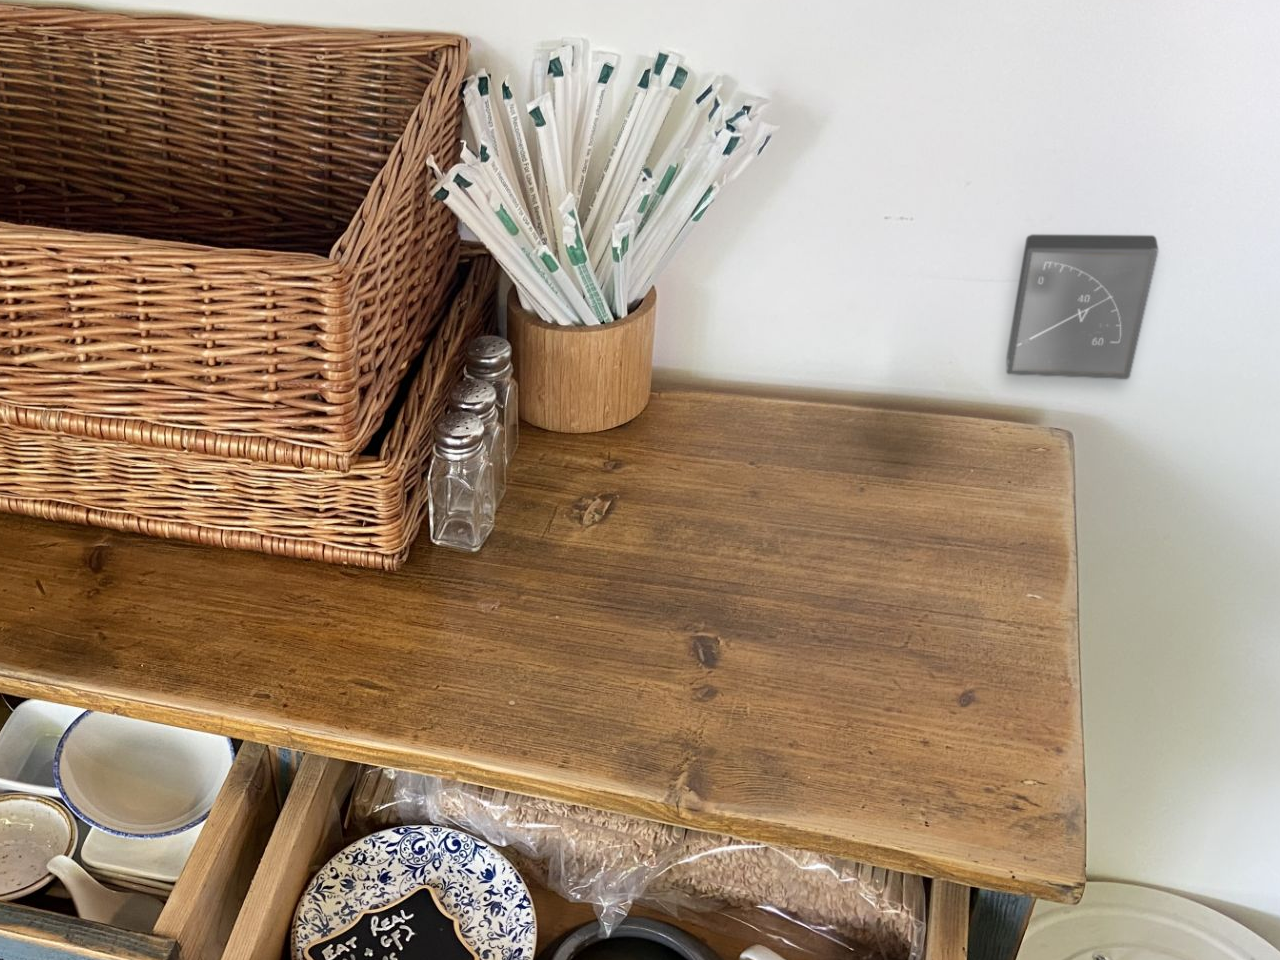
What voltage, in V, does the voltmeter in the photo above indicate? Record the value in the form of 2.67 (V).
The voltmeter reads 45 (V)
